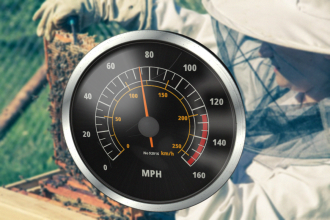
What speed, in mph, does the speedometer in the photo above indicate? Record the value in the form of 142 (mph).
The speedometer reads 75 (mph)
